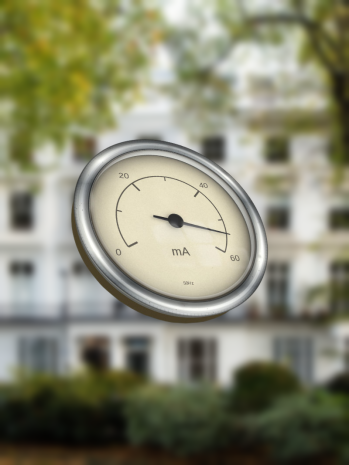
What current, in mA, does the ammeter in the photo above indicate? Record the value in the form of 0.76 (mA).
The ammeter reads 55 (mA)
